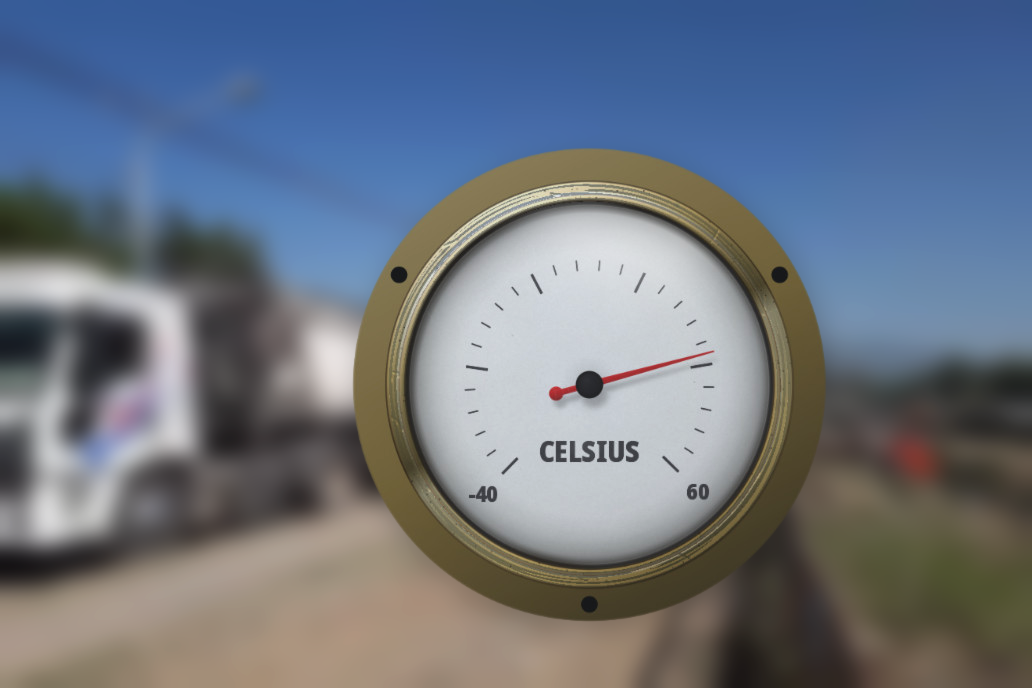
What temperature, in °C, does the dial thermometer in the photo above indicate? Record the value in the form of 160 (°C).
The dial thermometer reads 38 (°C)
